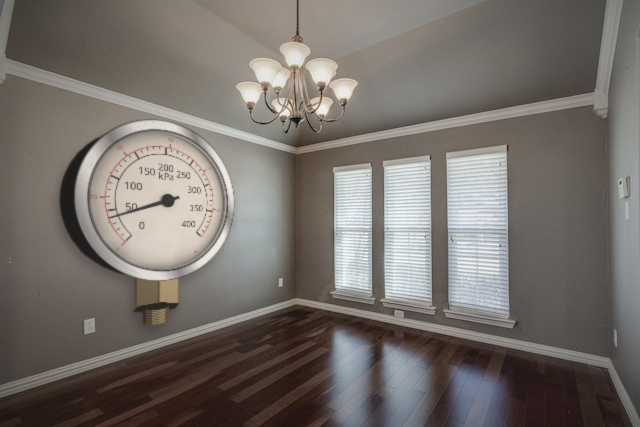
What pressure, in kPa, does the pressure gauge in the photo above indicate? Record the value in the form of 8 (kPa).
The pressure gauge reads 40 (kPa)
